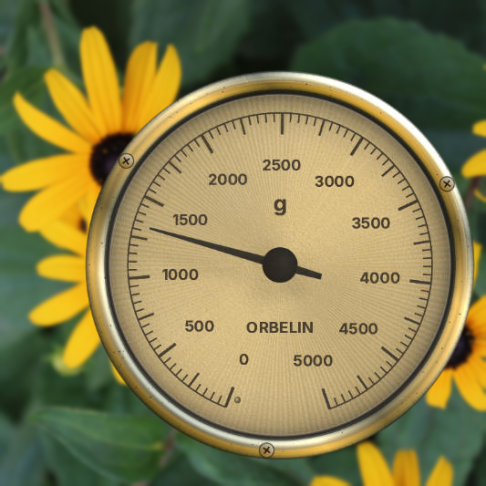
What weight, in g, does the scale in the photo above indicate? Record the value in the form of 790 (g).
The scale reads 1325 (g)
